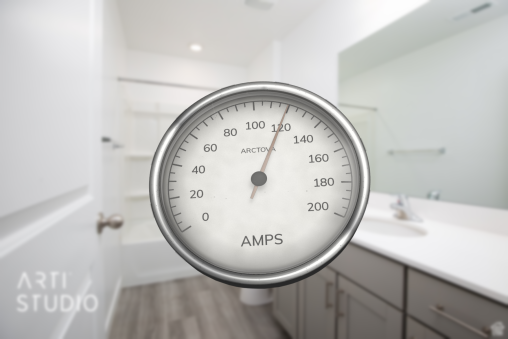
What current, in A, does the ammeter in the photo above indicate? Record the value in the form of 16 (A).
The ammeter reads 120 (A)
